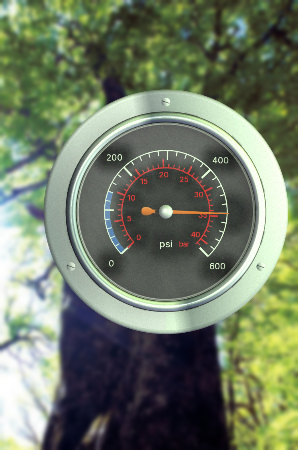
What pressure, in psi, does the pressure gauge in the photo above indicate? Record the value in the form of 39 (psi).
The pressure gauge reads 500 (psi)
